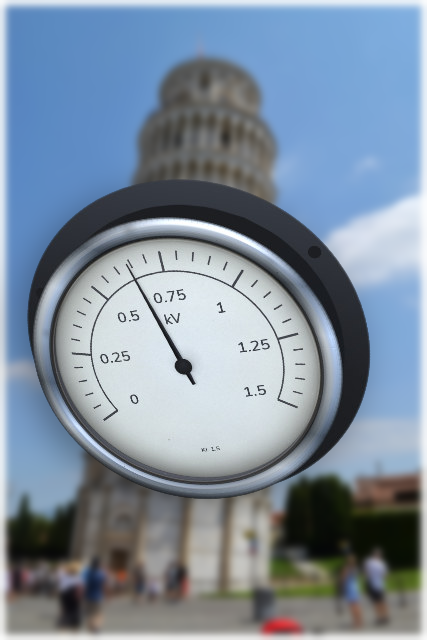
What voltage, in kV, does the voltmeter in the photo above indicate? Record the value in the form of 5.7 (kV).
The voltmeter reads 0.65 (kV)
